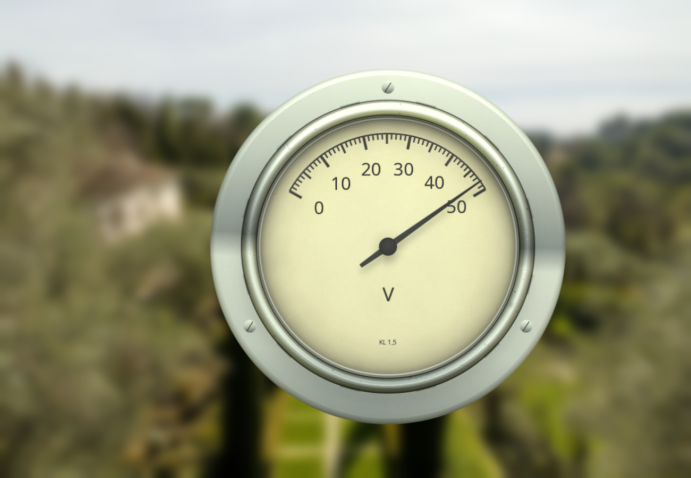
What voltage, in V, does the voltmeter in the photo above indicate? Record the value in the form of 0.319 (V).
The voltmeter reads 48 (V)
